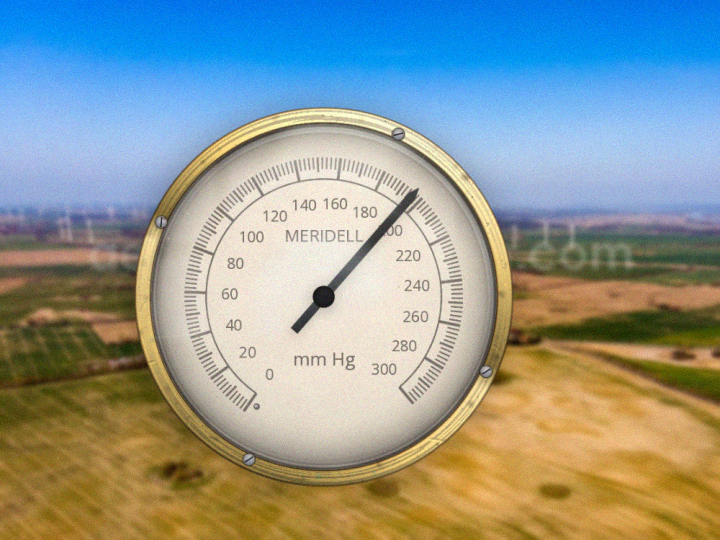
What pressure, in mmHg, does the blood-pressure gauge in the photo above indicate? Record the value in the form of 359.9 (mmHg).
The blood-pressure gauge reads 196 (mmHg)
